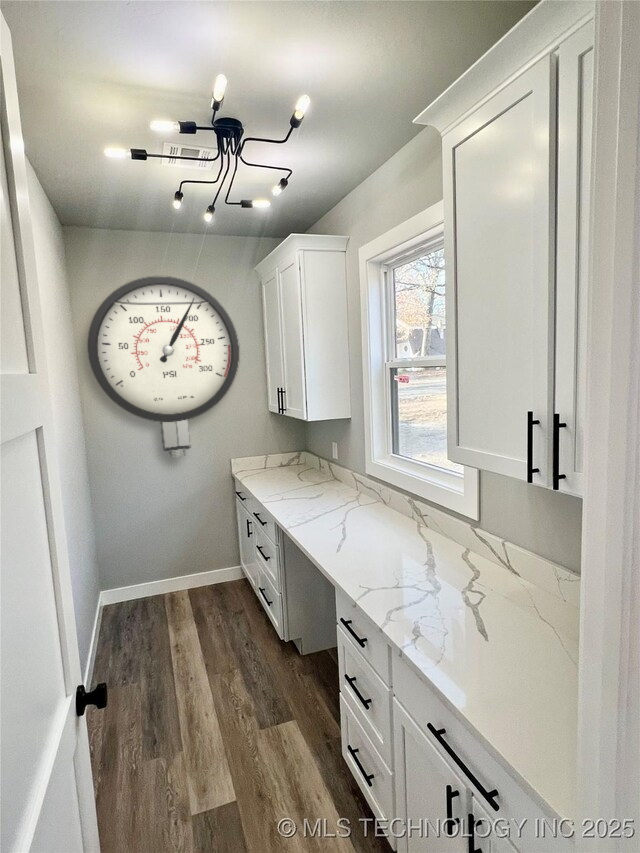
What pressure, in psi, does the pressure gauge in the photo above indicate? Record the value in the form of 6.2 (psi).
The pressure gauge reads 190 (psi)
